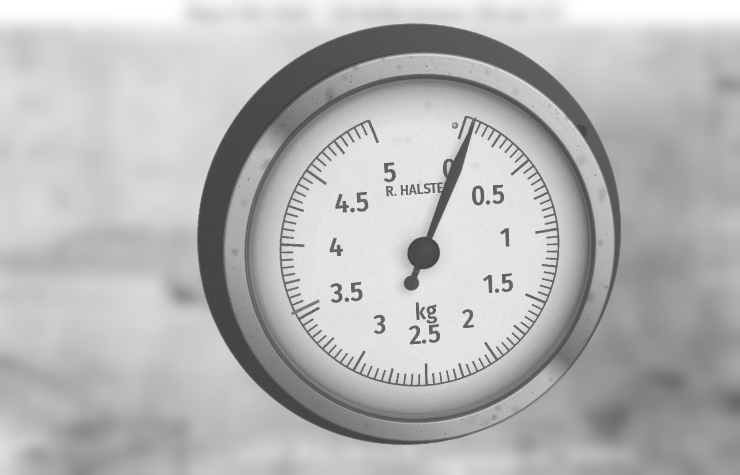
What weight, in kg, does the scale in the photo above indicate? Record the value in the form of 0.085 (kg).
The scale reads 0.05 (kg)
